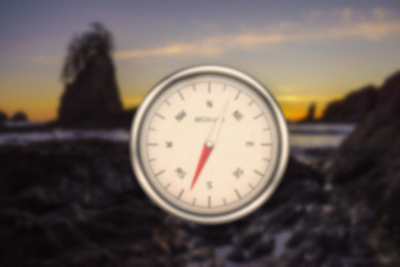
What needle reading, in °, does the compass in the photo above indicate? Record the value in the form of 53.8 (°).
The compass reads 202.5 (°)
